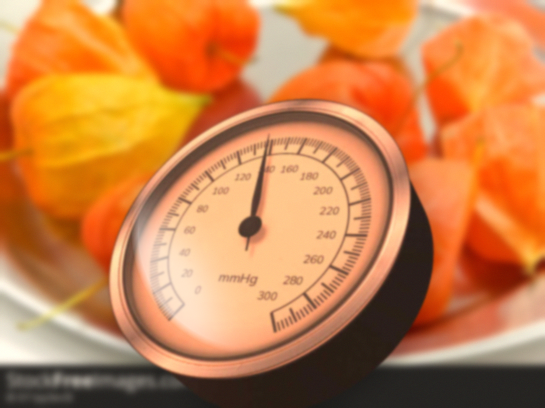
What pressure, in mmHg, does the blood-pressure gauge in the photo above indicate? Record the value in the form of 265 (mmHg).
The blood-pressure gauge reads 140 (mmHg)
